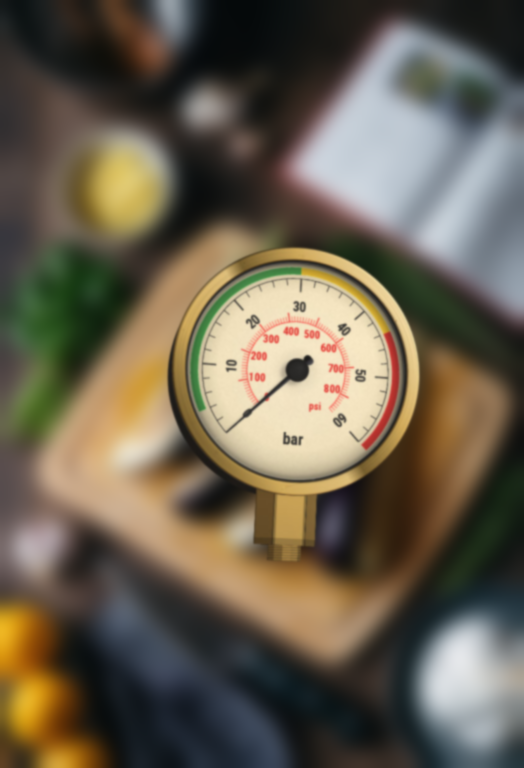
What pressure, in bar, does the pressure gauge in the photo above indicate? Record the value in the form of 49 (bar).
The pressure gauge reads 0 (bar)
